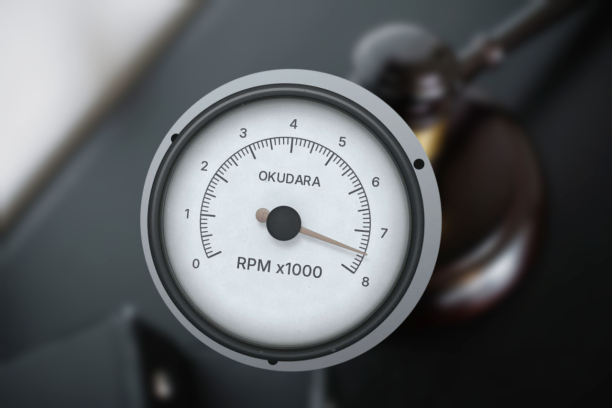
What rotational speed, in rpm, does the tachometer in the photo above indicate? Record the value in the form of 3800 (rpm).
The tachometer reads 7500 (rpm)
